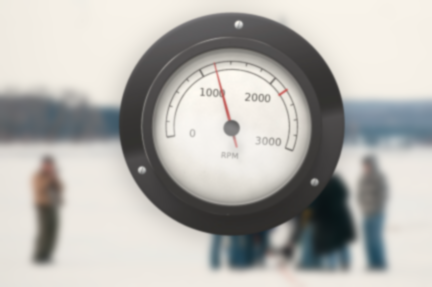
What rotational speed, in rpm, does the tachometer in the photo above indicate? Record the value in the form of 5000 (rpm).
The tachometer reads 1200 (rpm)
